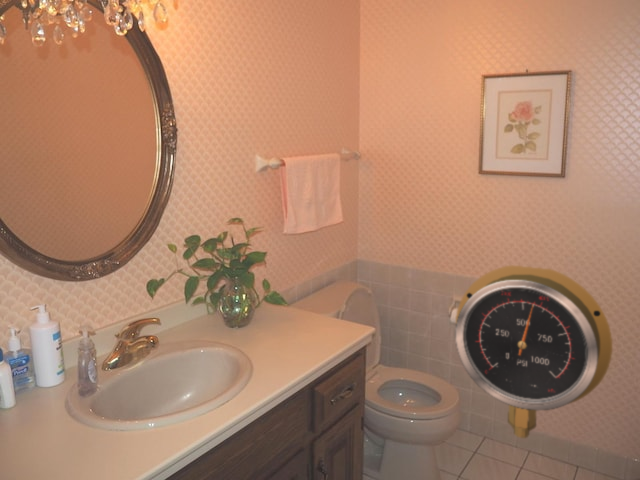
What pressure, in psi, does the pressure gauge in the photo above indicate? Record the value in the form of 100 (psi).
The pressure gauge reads 550 (psi)
